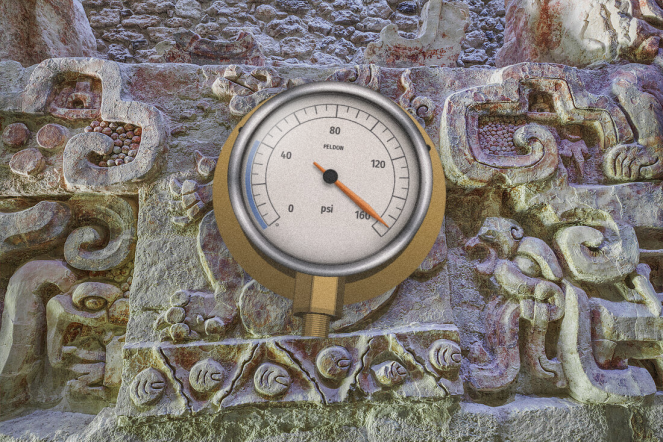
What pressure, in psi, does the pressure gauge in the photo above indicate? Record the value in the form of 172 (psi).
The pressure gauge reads 155 (psi)
